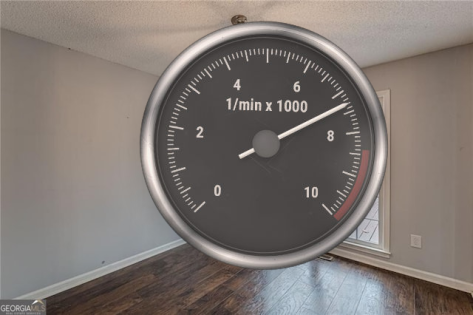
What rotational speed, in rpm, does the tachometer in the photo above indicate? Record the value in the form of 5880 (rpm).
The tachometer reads 7300 (rpm)
